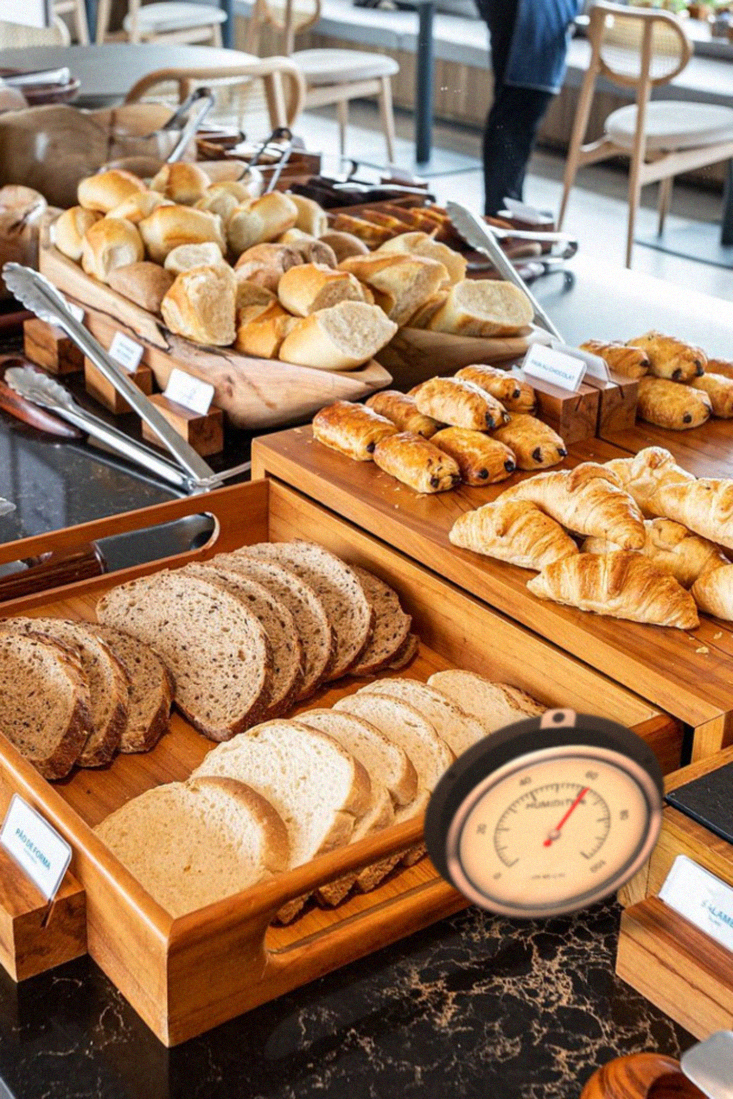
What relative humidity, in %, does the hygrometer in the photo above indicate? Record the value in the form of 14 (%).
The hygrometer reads 60 (%)
